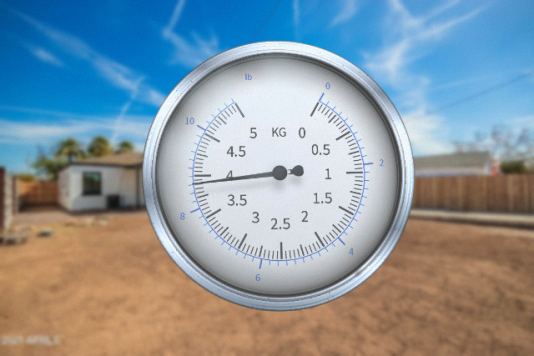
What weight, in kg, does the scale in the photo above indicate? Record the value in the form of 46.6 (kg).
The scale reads 3.9 (kg)
